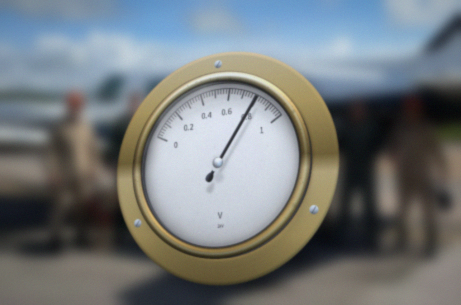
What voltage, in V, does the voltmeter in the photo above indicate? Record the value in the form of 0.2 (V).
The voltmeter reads 0.8 (V)
